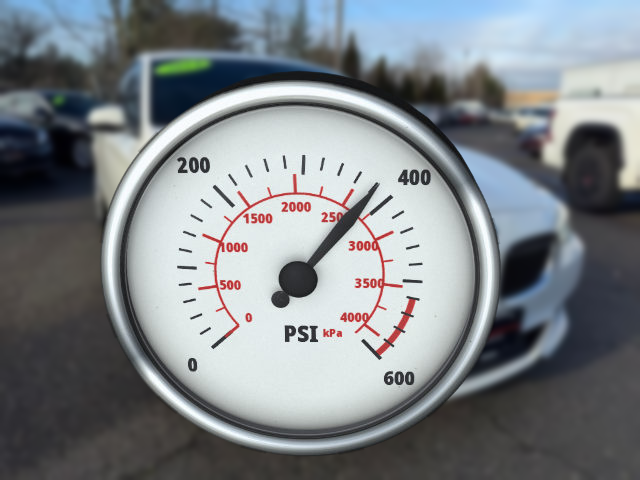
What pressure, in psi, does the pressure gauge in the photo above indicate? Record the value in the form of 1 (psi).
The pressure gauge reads 380 (psi)
